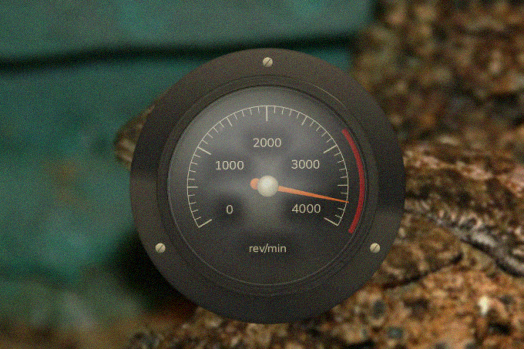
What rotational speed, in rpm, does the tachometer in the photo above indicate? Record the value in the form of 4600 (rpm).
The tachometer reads 3700 (rpm)
